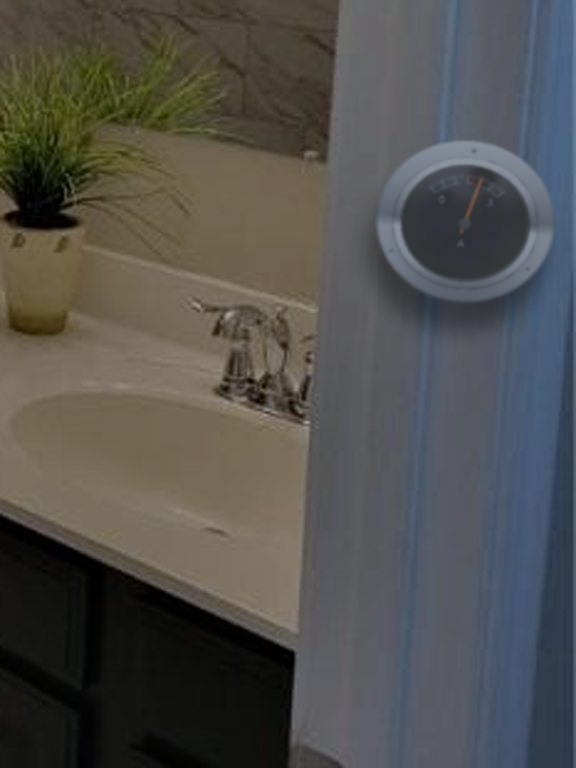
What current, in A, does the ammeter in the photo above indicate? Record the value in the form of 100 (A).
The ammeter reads 2 (A)
